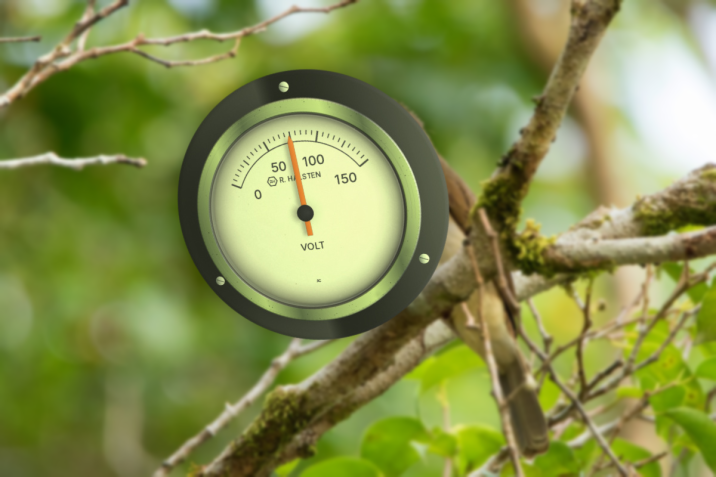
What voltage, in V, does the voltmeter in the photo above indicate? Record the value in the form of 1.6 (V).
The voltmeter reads 75 (V)
